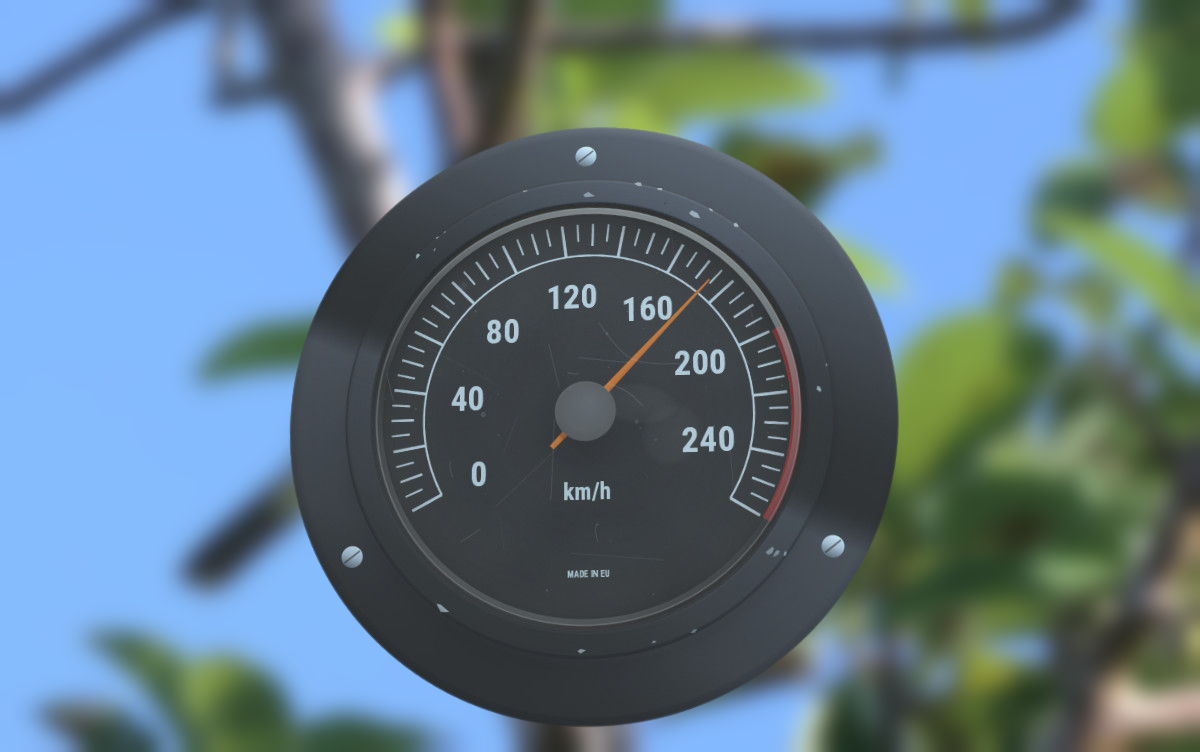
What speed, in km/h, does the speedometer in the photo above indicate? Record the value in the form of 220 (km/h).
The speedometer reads 175 (km/h)
